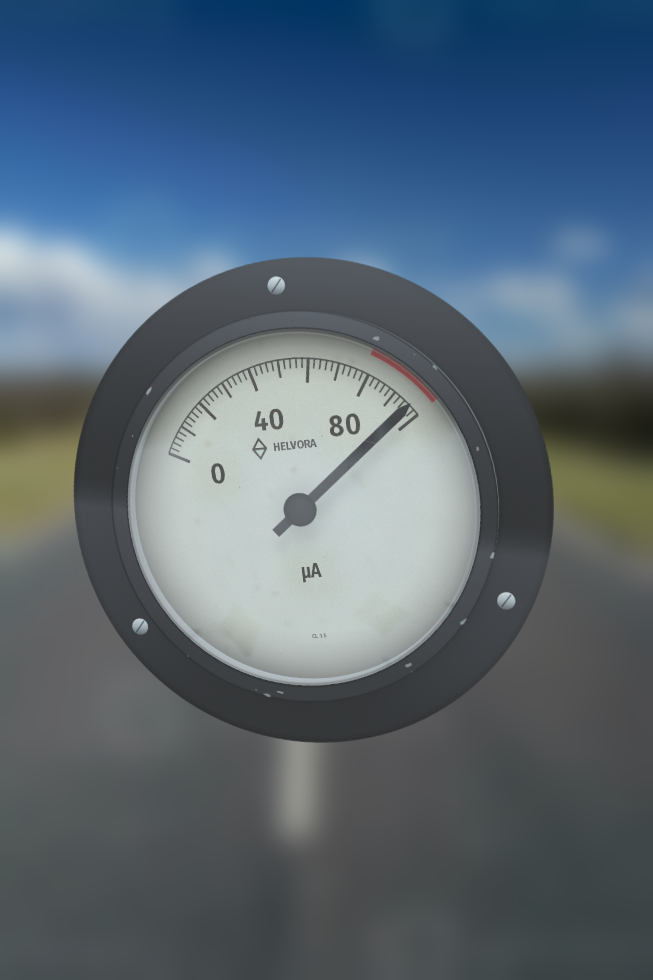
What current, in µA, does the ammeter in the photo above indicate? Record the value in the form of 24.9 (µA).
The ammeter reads 96 (µA)
